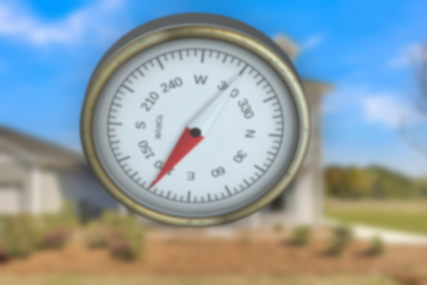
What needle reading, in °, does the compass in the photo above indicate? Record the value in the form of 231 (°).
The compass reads 120 (°)
